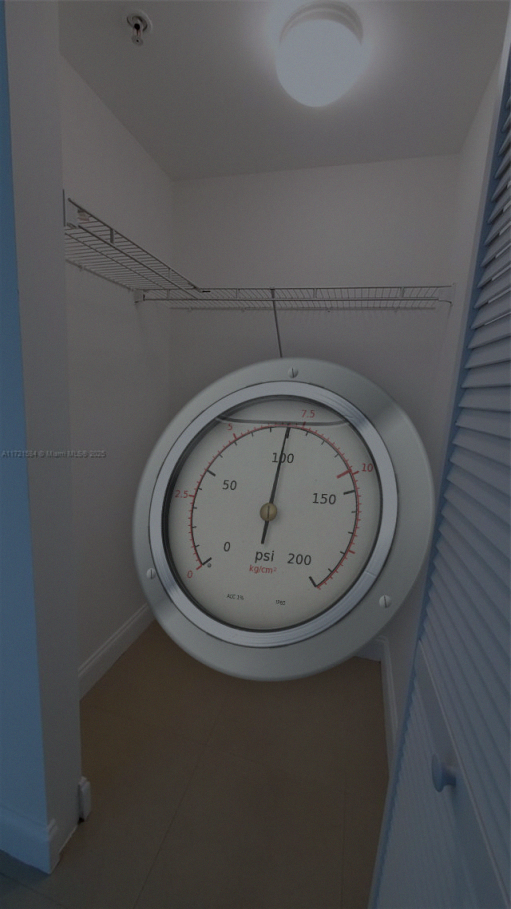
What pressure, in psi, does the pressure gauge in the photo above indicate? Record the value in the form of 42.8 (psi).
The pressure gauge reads 100 (psi)
